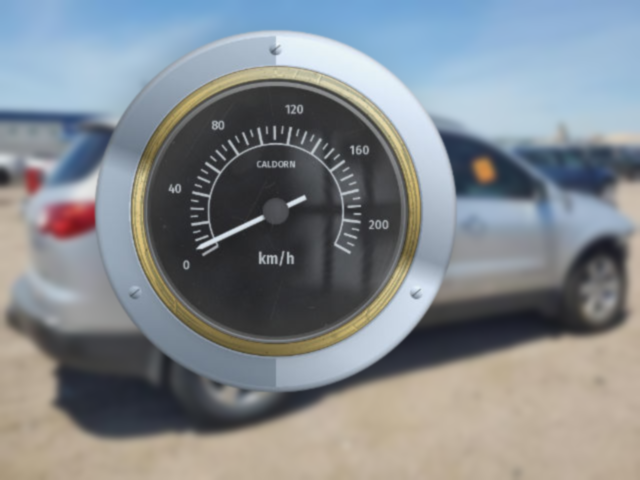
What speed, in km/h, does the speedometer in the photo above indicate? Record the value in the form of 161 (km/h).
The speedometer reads 5 (km/h)
